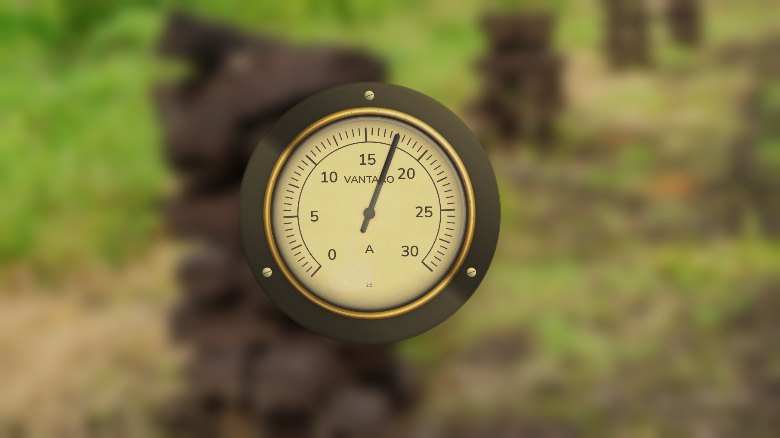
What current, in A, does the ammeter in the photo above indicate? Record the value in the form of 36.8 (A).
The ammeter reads 17.5 (A)
